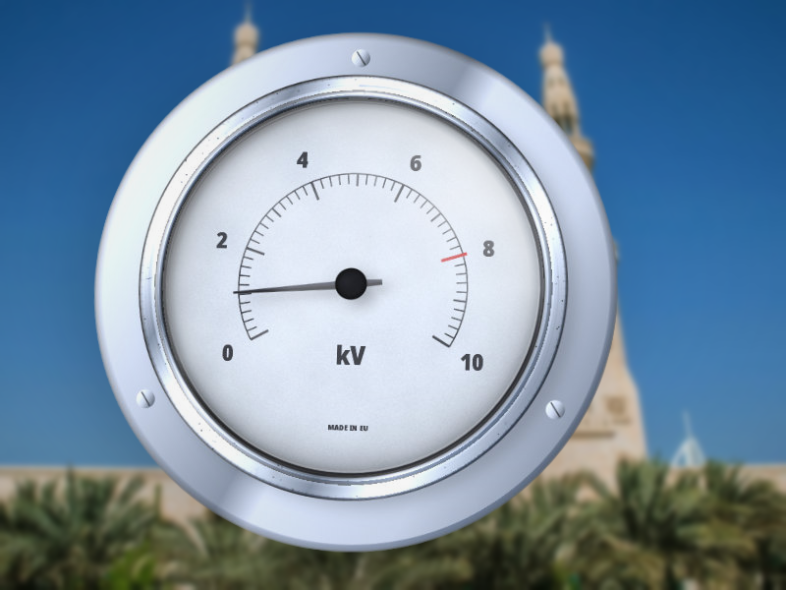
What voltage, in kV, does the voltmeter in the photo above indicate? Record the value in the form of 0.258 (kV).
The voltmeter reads 1 (kV)
